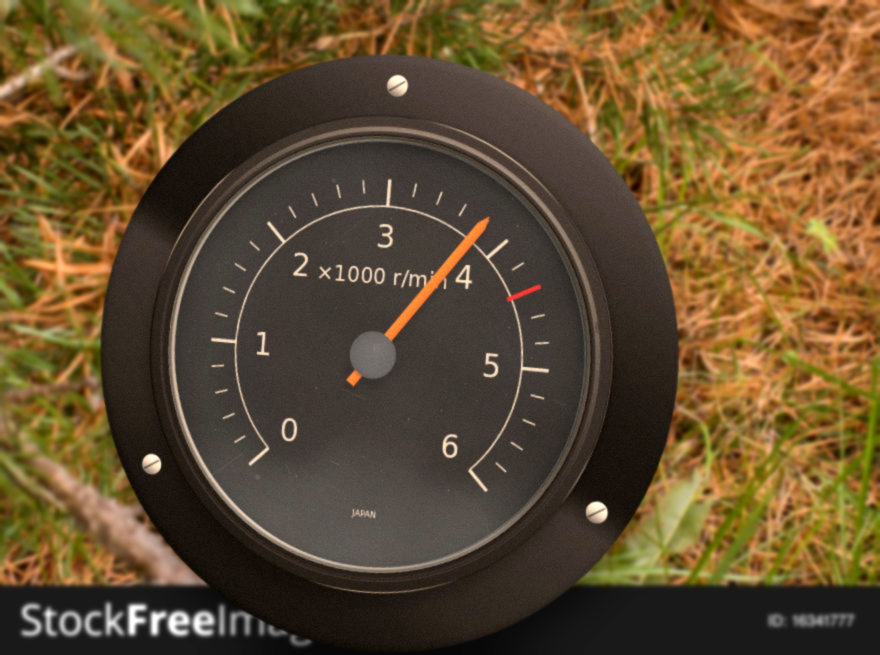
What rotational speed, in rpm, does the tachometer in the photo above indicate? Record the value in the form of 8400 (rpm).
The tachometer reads 3800 (rpm)
